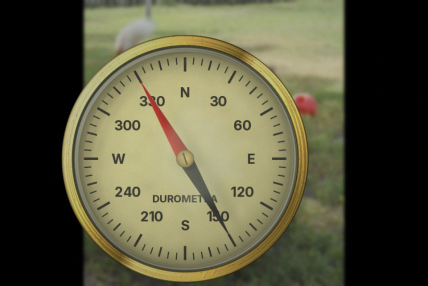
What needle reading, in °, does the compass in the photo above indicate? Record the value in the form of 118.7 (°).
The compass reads 330 (°)
